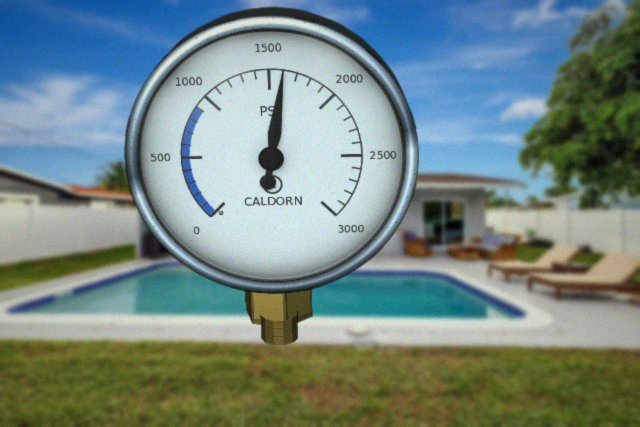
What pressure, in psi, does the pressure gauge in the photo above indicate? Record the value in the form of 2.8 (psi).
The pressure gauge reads 1600 (psi)
